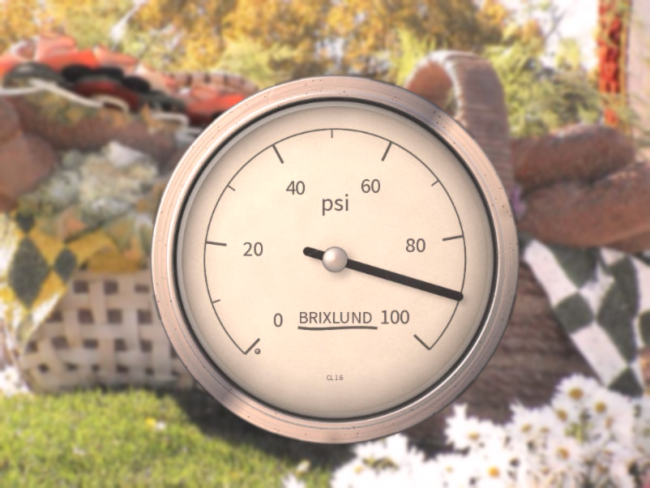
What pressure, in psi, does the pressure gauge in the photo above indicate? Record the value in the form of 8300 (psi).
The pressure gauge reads 90 (psi)
